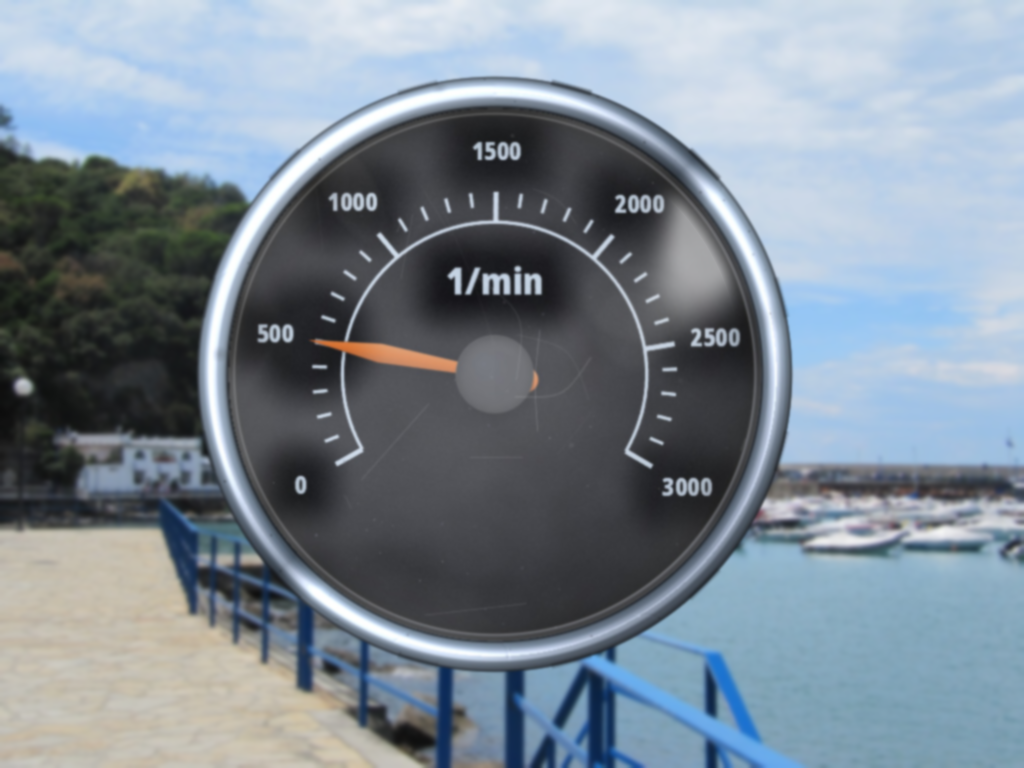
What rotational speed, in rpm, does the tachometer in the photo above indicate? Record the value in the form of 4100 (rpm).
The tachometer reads 500 (rpm)
